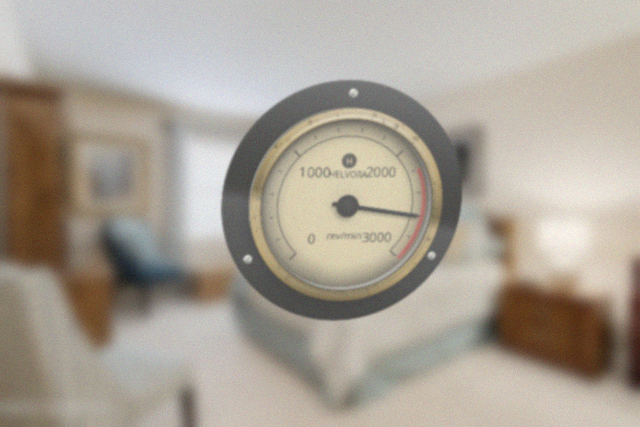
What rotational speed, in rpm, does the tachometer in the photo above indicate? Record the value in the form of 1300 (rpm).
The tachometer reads 2600 (rpm)
